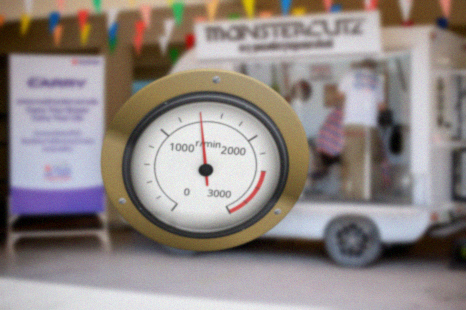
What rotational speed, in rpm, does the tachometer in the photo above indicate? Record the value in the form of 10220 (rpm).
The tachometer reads 1400 (rpm)
